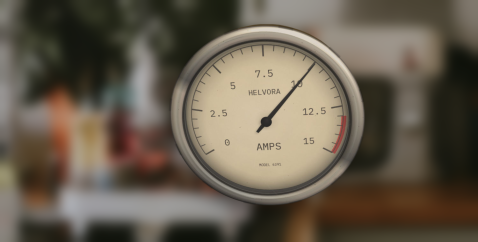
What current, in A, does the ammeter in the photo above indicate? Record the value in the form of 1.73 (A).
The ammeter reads 10 (A)
